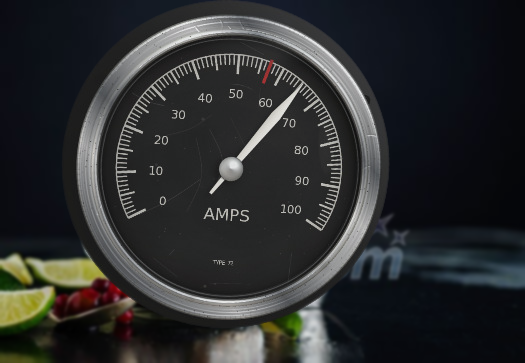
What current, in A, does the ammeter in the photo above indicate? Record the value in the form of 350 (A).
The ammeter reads 65 (A)
